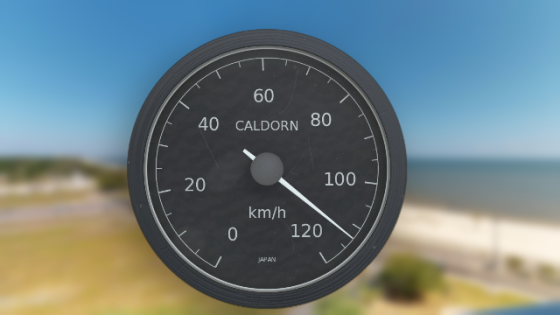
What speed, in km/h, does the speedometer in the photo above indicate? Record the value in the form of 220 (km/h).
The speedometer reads 112.5 (km/h)
